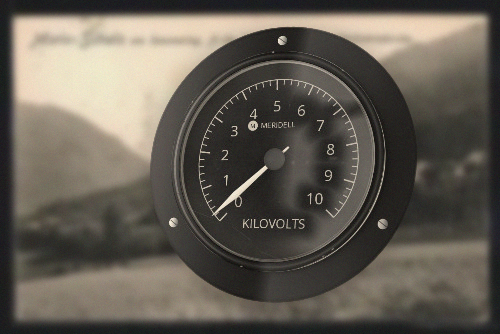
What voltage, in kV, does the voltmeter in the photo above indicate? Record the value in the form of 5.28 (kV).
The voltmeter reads 0.2 (kV)
